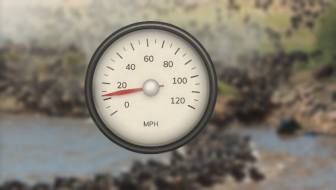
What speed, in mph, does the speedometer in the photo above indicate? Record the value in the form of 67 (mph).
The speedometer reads 12.5 (mph)
